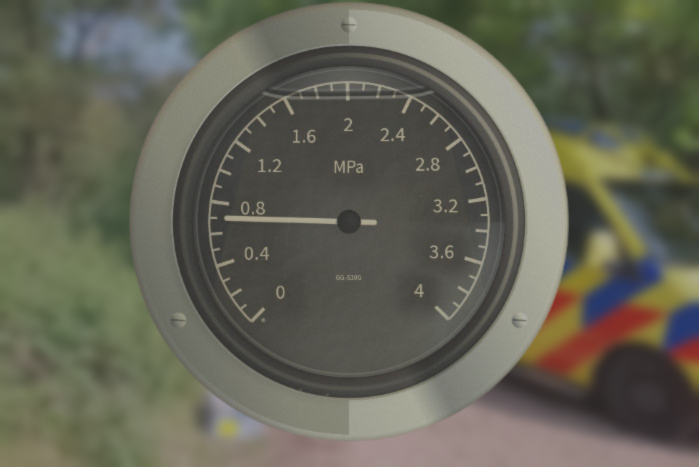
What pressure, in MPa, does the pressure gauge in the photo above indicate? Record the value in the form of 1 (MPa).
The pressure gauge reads 0.7 (MPa)
